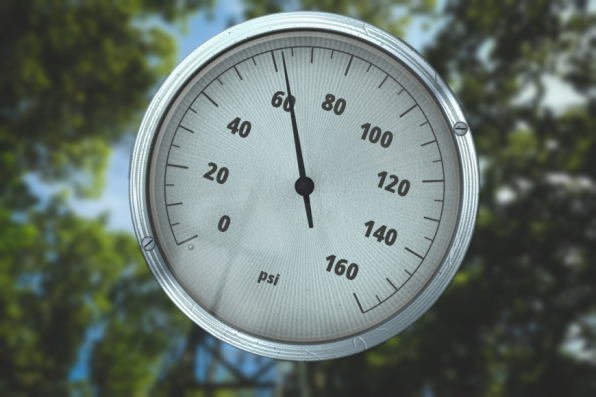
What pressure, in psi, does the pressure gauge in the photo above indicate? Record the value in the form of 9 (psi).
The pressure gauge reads 62.5 (psi)
